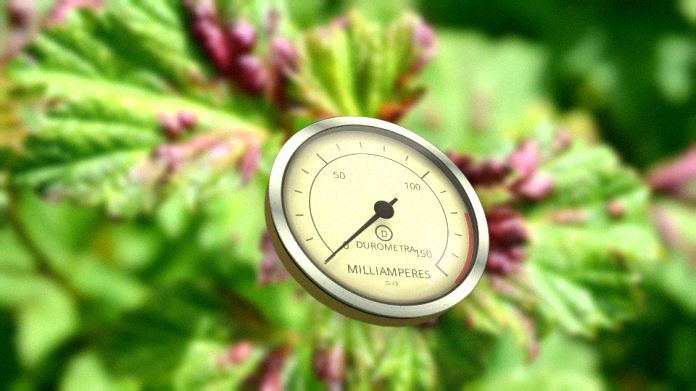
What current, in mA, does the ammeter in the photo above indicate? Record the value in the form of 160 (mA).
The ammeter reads 0 (mA)
